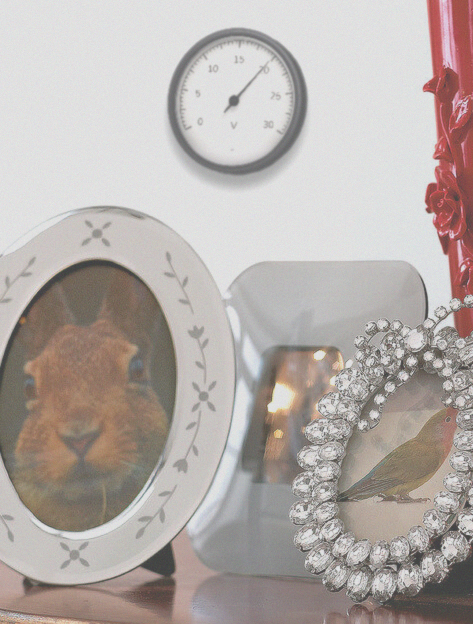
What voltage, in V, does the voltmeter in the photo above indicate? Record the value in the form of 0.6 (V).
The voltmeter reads 20 (V)
